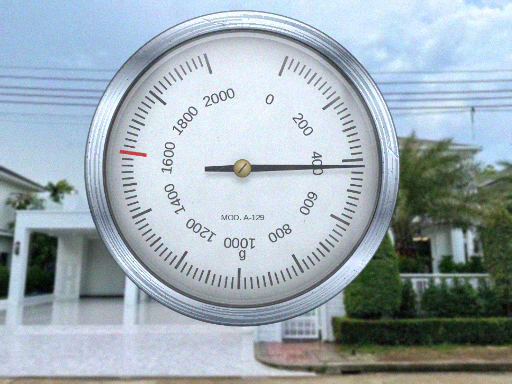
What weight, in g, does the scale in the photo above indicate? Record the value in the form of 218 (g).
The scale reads 420 (g)
